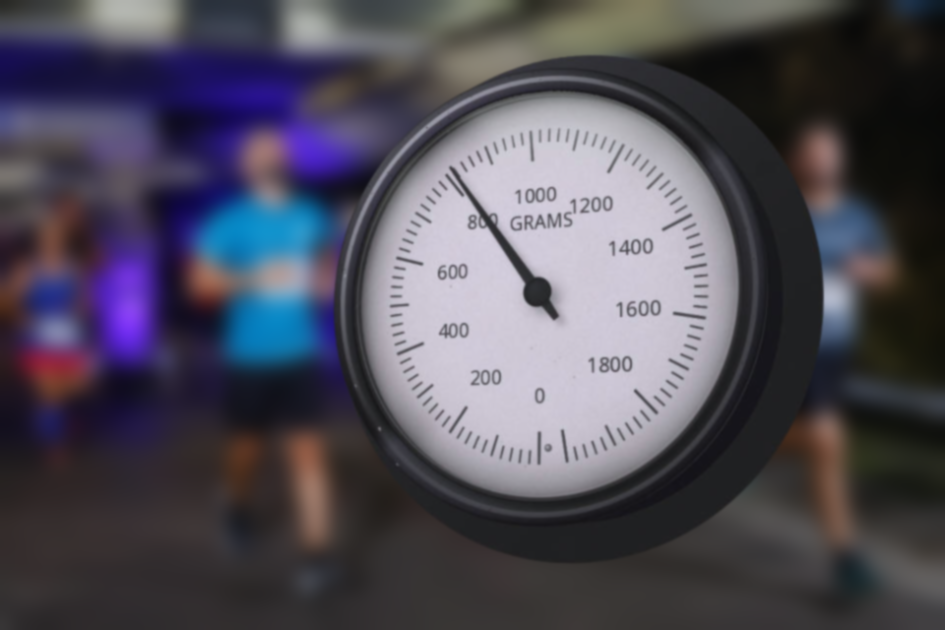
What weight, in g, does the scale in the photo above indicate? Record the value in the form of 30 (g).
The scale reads 820 (g)
